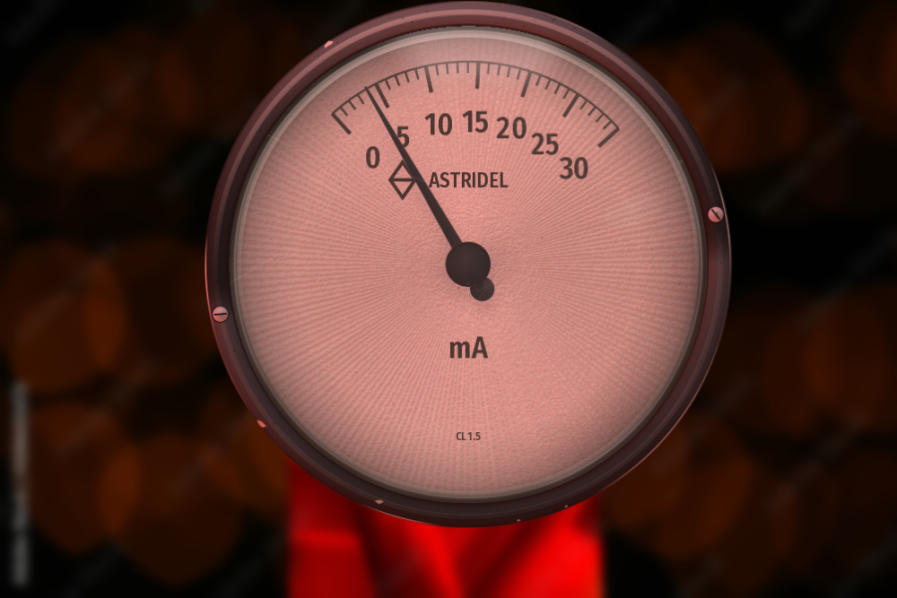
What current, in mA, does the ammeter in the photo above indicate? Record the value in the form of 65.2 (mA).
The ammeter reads 4 (mA)
